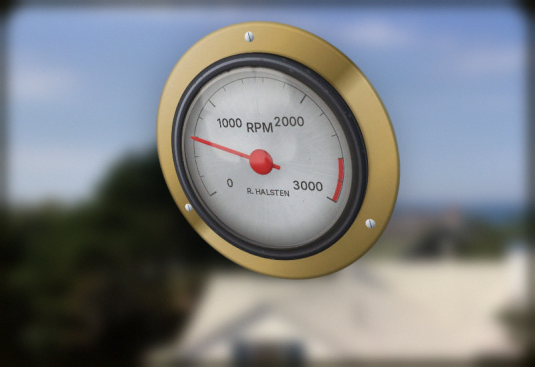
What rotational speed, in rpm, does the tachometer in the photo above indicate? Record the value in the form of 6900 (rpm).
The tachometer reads 600 (rpm)
